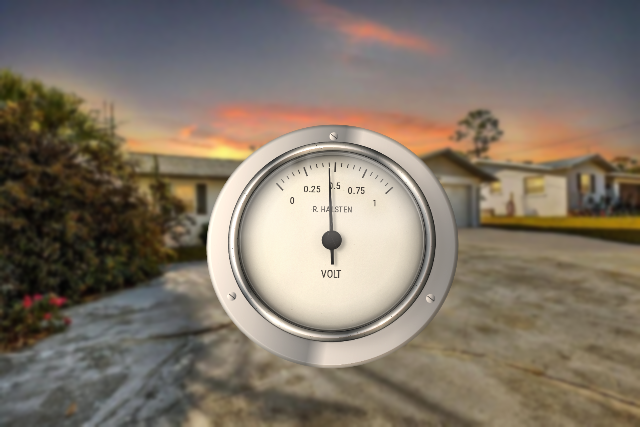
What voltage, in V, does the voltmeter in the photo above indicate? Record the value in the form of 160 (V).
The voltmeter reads 0.45 (V)
